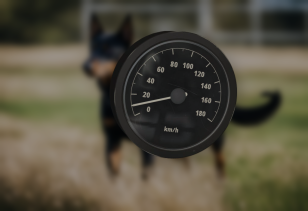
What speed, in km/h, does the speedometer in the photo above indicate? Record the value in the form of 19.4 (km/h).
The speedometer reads 10 (km/h)
